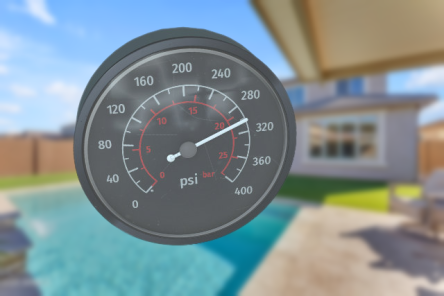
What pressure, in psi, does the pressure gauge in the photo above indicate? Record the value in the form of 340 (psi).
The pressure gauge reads 300 (psi)
